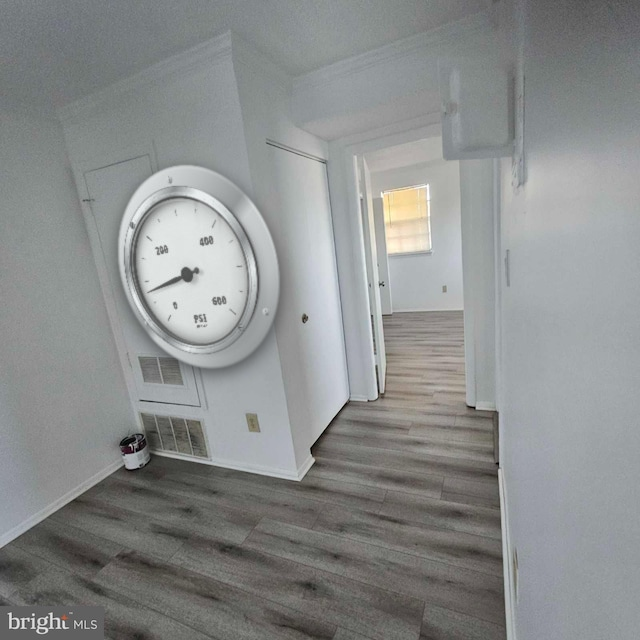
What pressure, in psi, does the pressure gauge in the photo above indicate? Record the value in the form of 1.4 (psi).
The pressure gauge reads 75 (psi)
